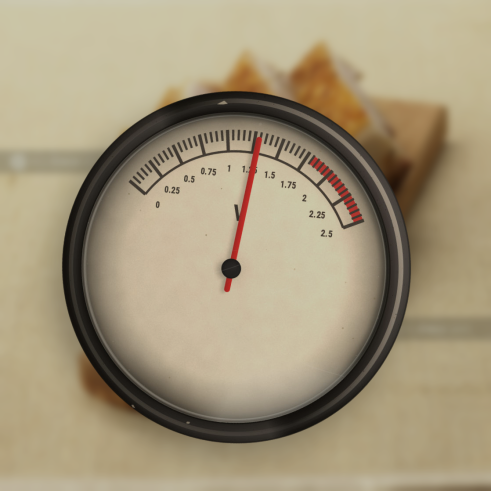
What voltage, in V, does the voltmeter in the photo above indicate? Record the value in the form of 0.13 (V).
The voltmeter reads 1.3 (V)
